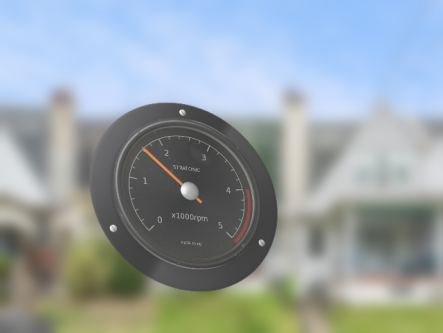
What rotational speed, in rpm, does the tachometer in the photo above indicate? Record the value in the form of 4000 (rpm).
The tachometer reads 1600 (rpm)
